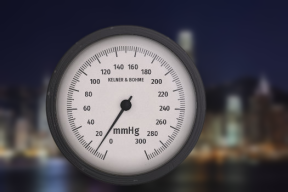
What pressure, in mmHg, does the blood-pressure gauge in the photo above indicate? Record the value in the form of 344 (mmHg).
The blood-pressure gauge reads 10 (mmHg)
